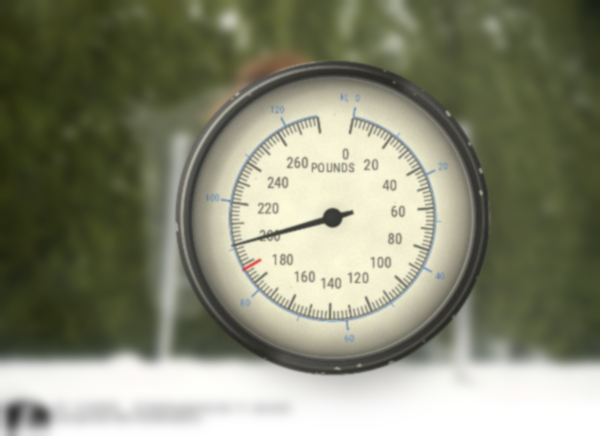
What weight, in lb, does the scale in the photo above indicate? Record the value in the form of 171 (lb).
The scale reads 200 (lb)
